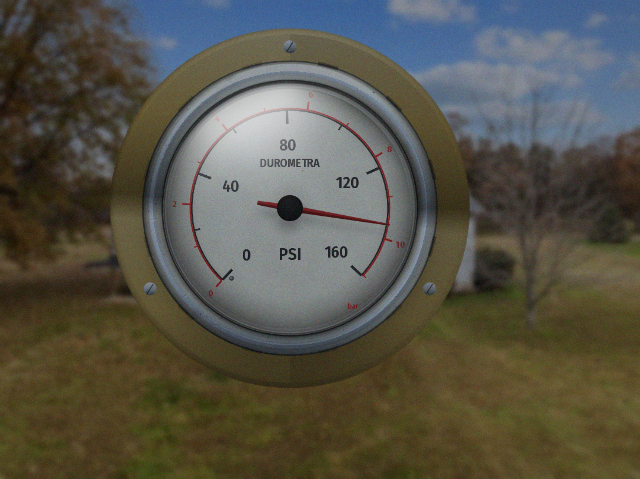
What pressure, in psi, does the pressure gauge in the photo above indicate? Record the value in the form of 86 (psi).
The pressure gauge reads 140 (psi)
